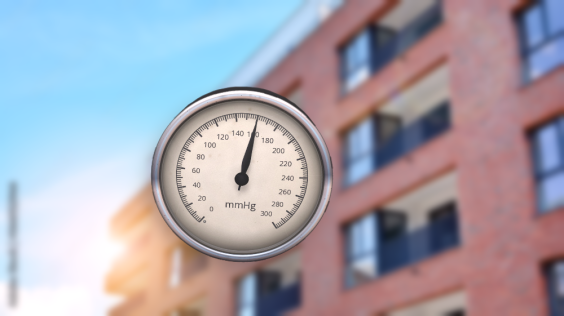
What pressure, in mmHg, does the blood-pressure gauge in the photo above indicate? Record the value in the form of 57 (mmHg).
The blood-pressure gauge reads 160 (mmHg)
